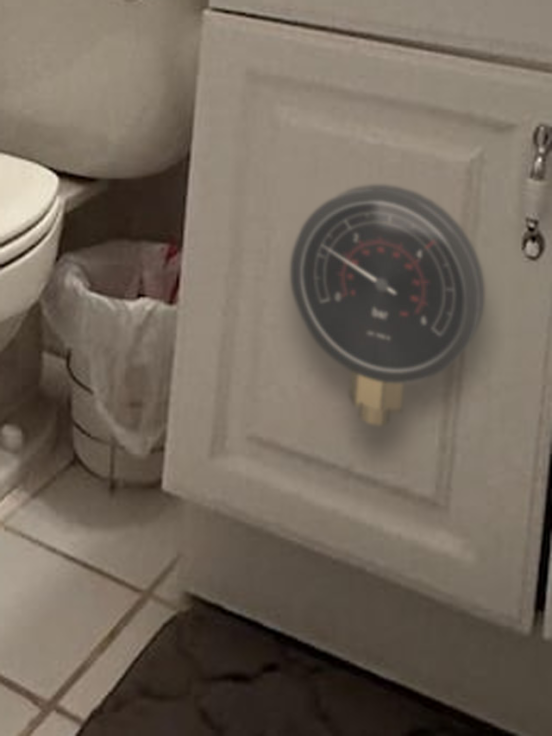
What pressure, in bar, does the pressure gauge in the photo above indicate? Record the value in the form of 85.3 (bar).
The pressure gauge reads 1.25 (bar)
